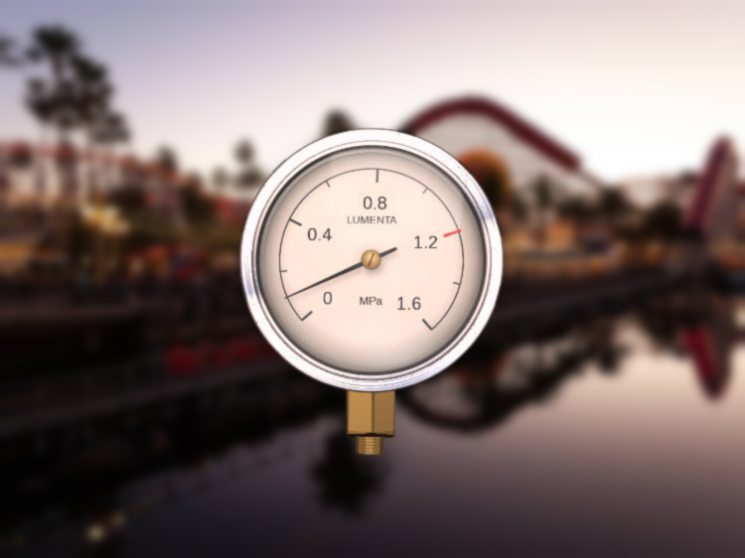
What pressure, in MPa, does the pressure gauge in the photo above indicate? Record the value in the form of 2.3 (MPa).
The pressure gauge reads 0.1 (MPa)
